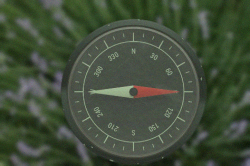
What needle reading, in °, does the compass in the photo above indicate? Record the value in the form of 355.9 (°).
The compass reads 90 (°)
